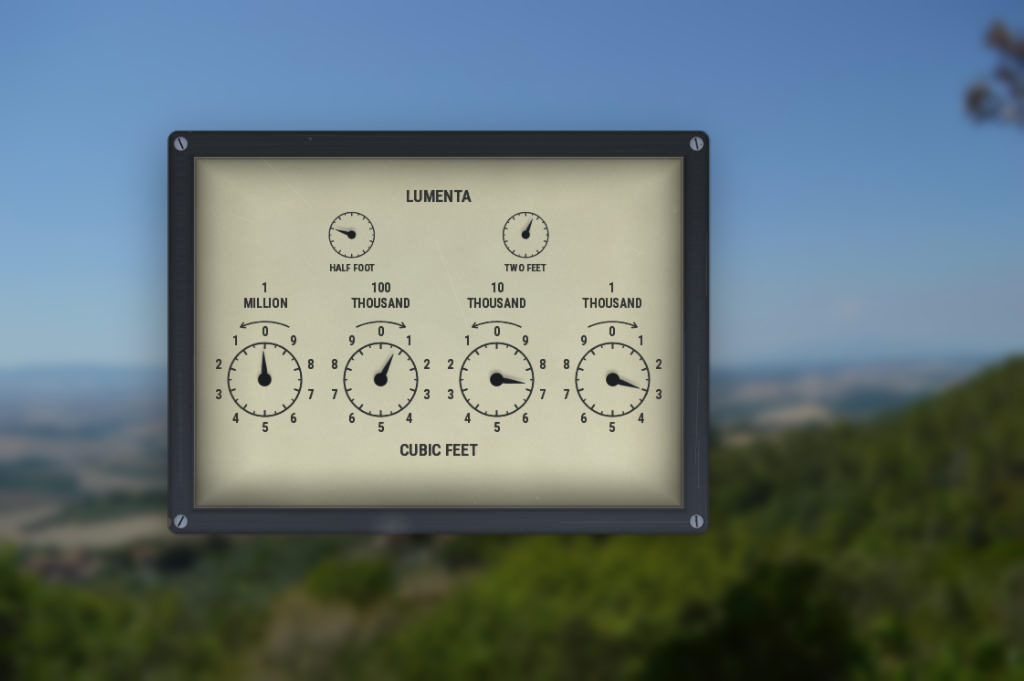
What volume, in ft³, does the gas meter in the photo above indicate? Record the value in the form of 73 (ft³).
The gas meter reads 7300 (ft³)
